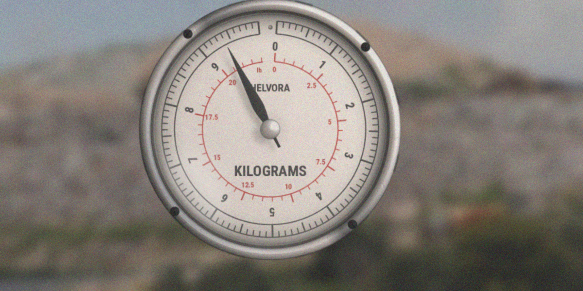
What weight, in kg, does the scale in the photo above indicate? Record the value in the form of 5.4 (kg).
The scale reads 9.4 (kg)
